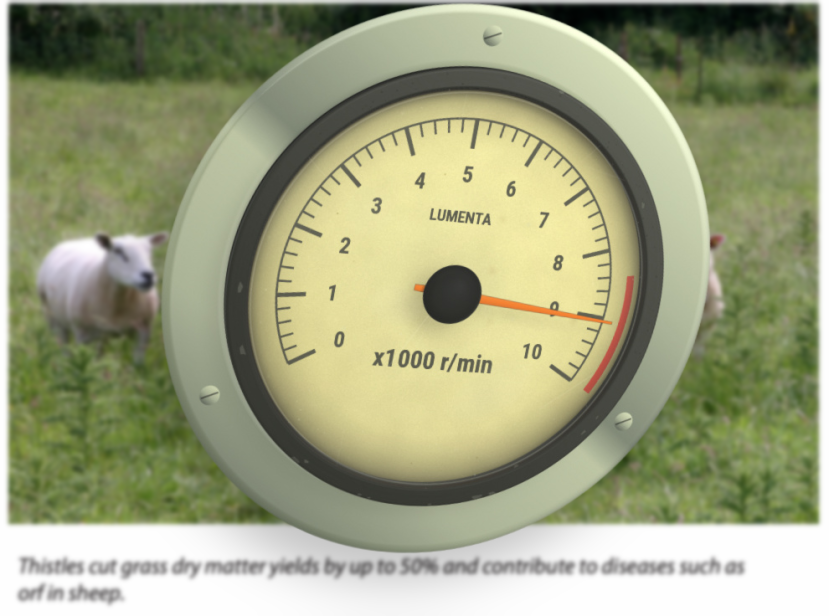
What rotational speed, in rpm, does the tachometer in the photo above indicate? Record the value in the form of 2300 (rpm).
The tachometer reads 9000 (rpm)
